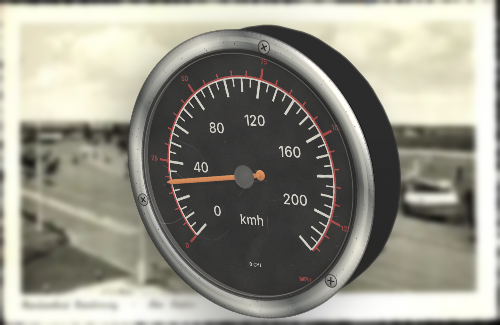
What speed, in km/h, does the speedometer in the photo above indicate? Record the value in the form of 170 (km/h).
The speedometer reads 30 (km/h)
